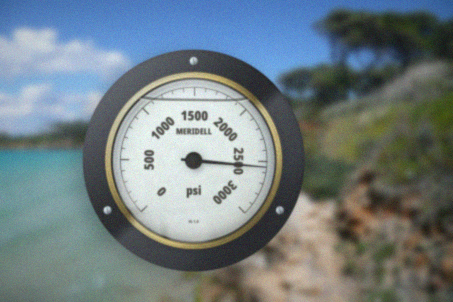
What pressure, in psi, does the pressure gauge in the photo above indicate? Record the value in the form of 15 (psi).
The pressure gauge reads 2550 (psi)
